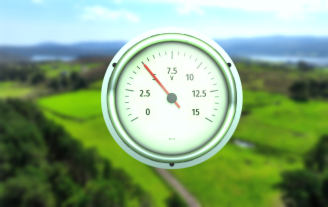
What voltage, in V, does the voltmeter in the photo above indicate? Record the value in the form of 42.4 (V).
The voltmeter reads 5 (V)
